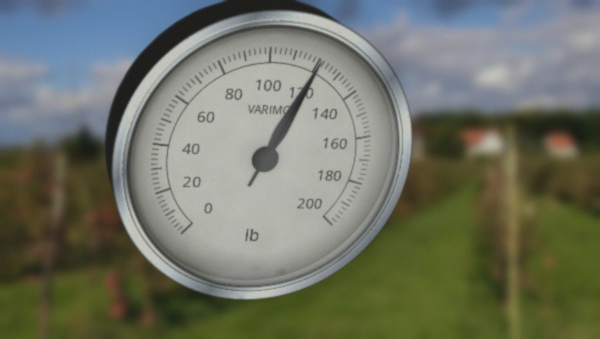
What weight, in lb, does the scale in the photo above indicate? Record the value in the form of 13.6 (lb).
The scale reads 120 (lb)
